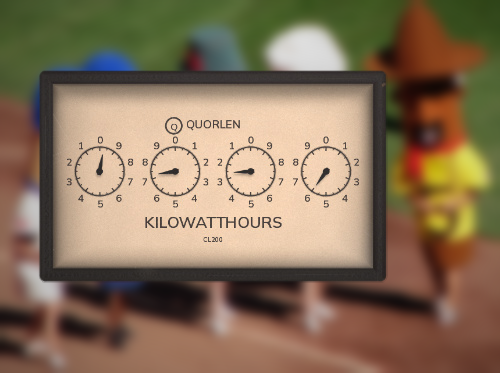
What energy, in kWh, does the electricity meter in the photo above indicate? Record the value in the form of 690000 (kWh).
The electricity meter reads 9726 (kWh)
